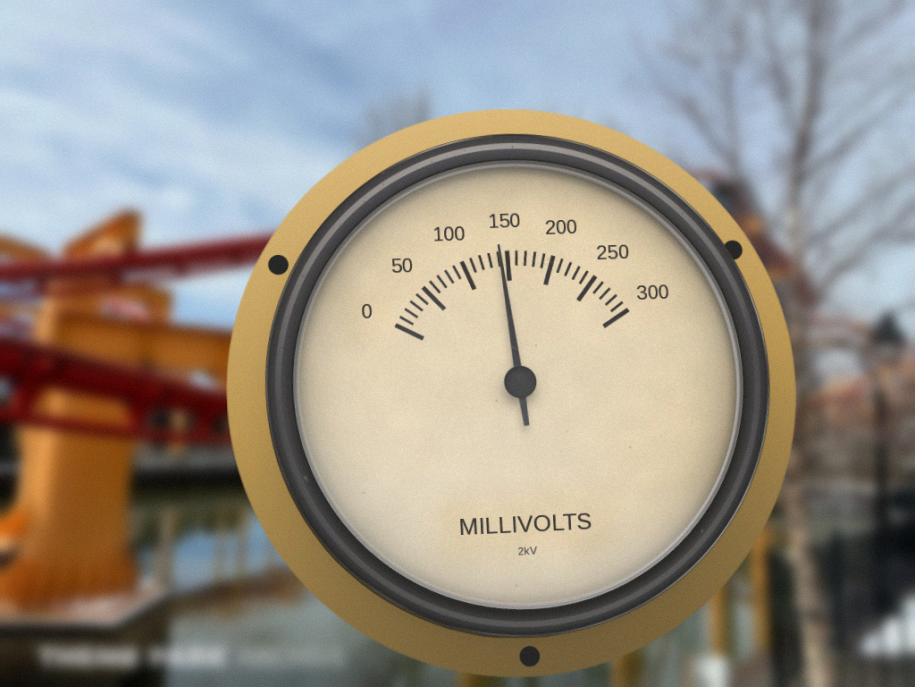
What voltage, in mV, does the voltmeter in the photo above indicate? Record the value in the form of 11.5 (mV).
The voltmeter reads 140 (mV)
